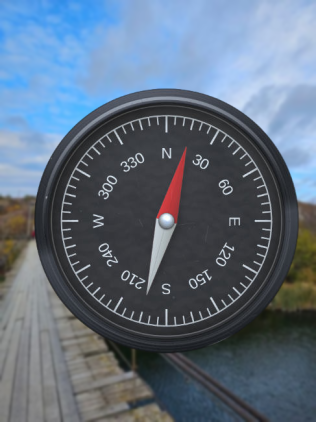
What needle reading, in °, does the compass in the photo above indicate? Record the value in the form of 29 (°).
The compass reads 15 (°)
